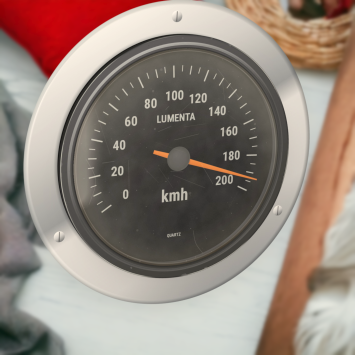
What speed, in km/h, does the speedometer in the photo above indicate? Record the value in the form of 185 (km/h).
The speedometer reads 192.5 (km/h)
